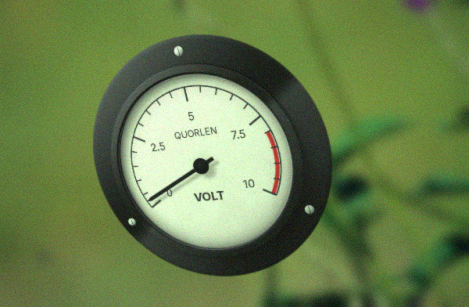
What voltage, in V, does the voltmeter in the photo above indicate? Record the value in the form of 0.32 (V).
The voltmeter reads 0.25 (V)
